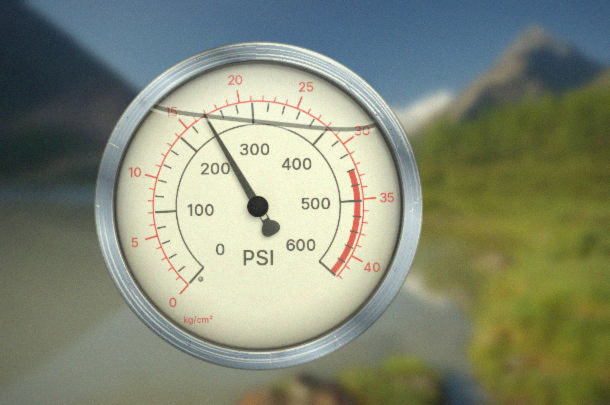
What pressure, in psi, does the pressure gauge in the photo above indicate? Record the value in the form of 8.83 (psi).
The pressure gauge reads 240 (psi)
